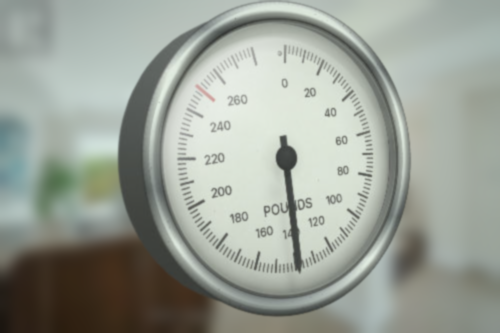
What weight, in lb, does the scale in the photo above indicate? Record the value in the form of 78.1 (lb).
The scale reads 140 (lb)
